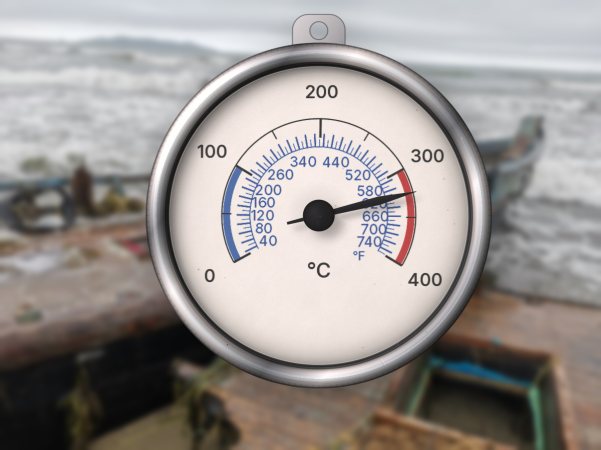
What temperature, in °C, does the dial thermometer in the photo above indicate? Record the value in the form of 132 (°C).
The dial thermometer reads 325 (°C)
